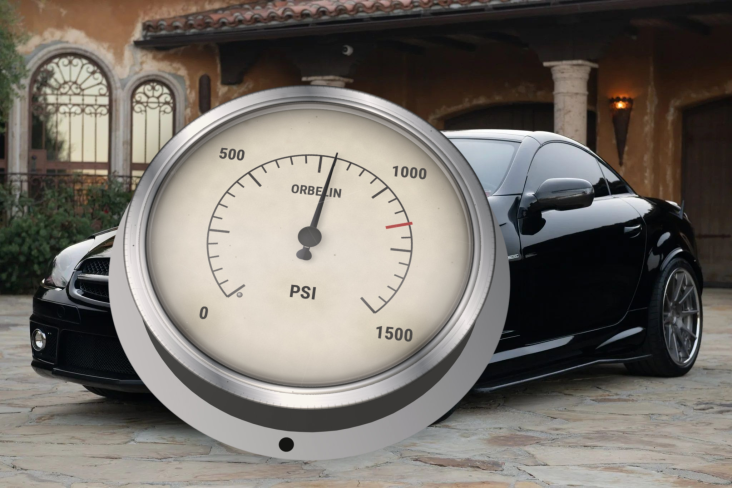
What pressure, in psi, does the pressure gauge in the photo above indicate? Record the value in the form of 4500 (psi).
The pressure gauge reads 800 (psi)
